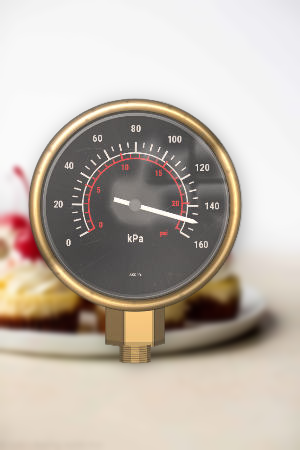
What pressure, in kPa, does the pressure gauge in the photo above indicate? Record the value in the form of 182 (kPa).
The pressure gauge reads 150 (kPa)
